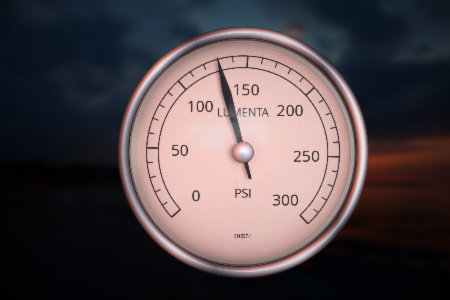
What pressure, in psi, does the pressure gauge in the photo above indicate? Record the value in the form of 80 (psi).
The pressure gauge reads 130 (psi)
